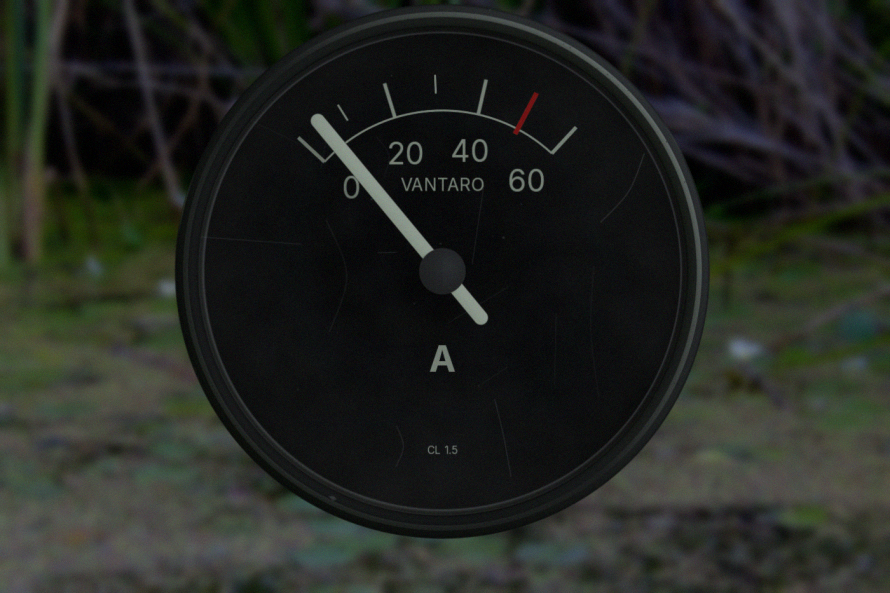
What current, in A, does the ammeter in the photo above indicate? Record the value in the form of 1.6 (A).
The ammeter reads 5 (A)
